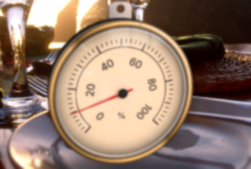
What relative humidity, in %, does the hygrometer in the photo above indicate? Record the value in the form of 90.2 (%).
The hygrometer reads 10 (%)
